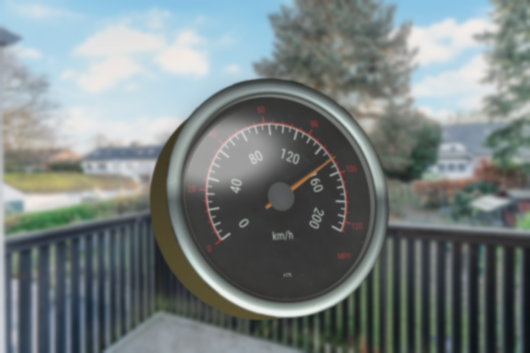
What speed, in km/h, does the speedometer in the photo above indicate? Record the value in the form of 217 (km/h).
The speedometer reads 150 (km/h)
